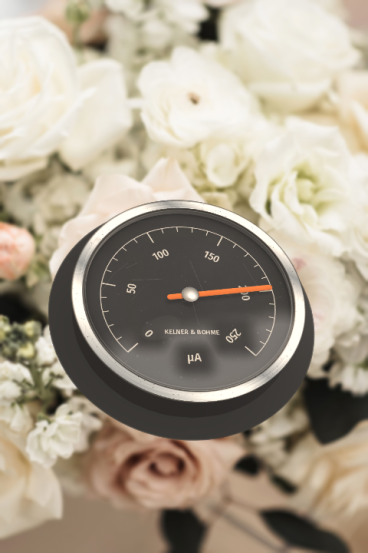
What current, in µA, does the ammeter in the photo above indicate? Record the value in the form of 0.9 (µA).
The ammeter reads 200 (µA)
